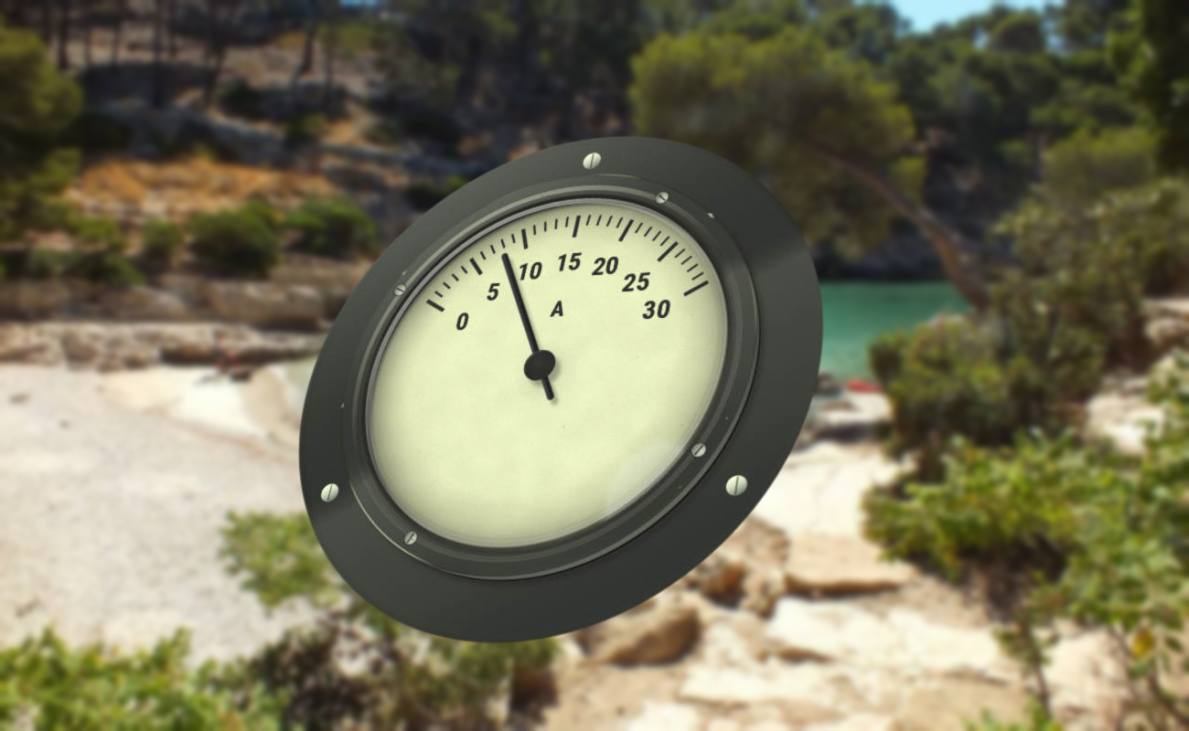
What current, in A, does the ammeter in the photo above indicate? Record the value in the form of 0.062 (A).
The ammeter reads 8 (A)
